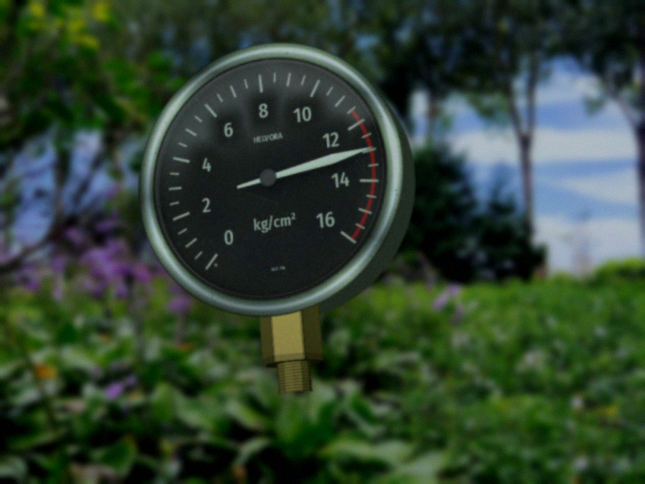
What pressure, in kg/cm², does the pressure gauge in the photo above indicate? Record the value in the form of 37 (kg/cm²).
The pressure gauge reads 13 (kg/cm²)
